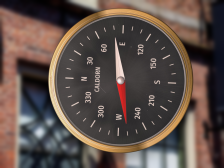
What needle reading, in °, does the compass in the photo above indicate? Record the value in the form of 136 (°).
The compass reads 260 (°)
